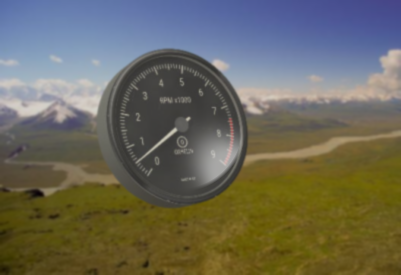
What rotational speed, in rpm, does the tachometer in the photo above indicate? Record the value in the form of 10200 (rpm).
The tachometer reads 500 (rpm)
